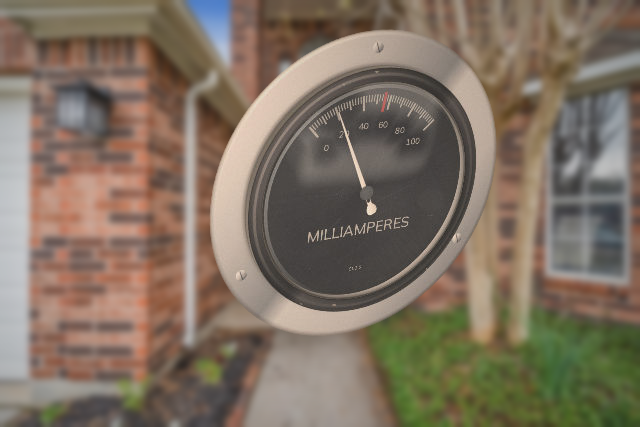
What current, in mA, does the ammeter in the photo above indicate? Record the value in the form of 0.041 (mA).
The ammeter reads 20 (mA)
